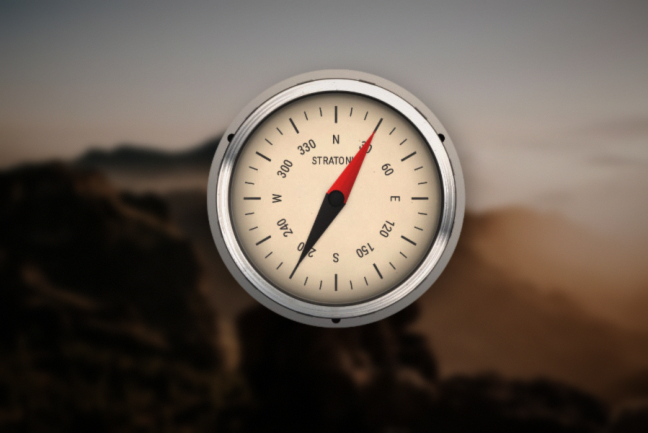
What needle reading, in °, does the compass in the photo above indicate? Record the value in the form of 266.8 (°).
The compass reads 30 (°)
